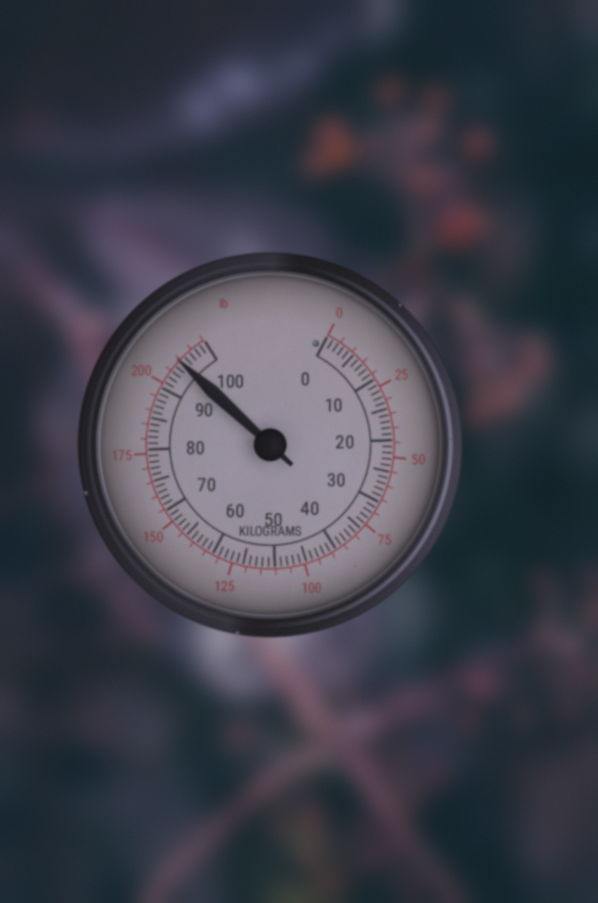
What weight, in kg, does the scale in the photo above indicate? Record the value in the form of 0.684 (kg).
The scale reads 95 (kg)
